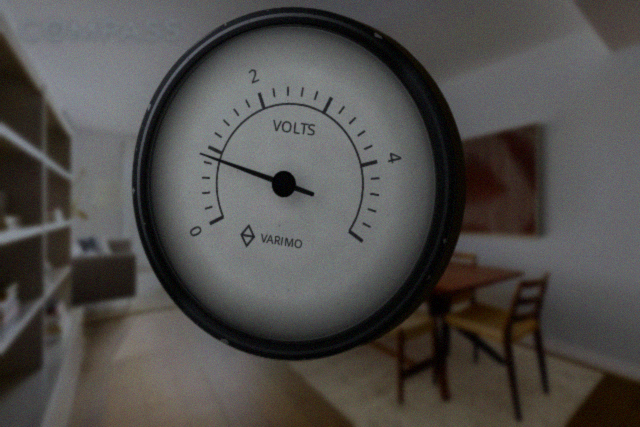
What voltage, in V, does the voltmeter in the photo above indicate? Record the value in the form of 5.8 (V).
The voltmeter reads 0.9 (V)
